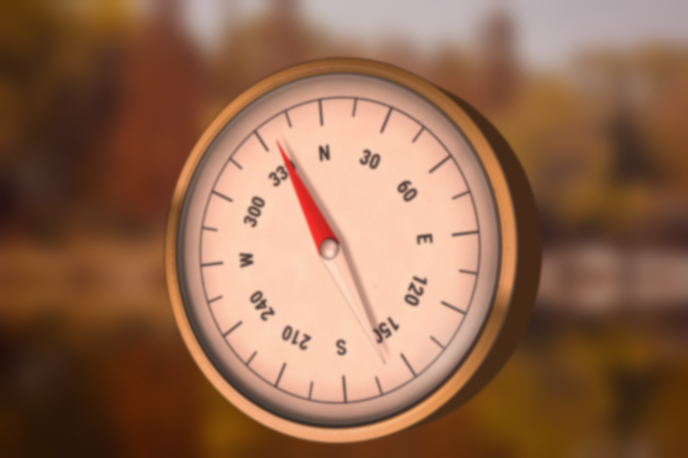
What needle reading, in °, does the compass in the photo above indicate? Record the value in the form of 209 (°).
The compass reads 337.5 (°)
